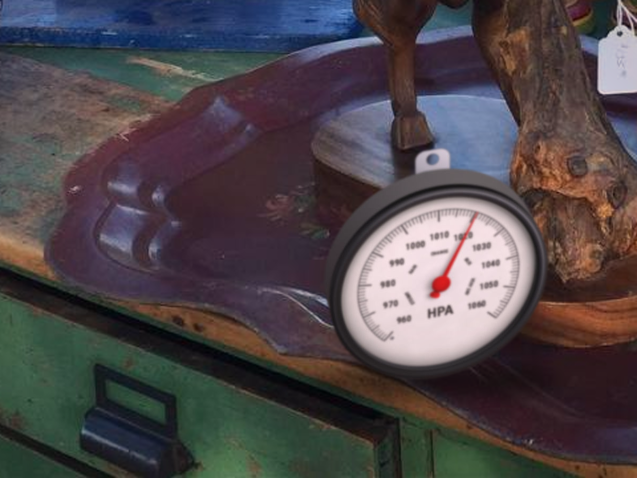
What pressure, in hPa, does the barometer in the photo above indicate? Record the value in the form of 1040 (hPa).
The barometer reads 1020 (hPa)
